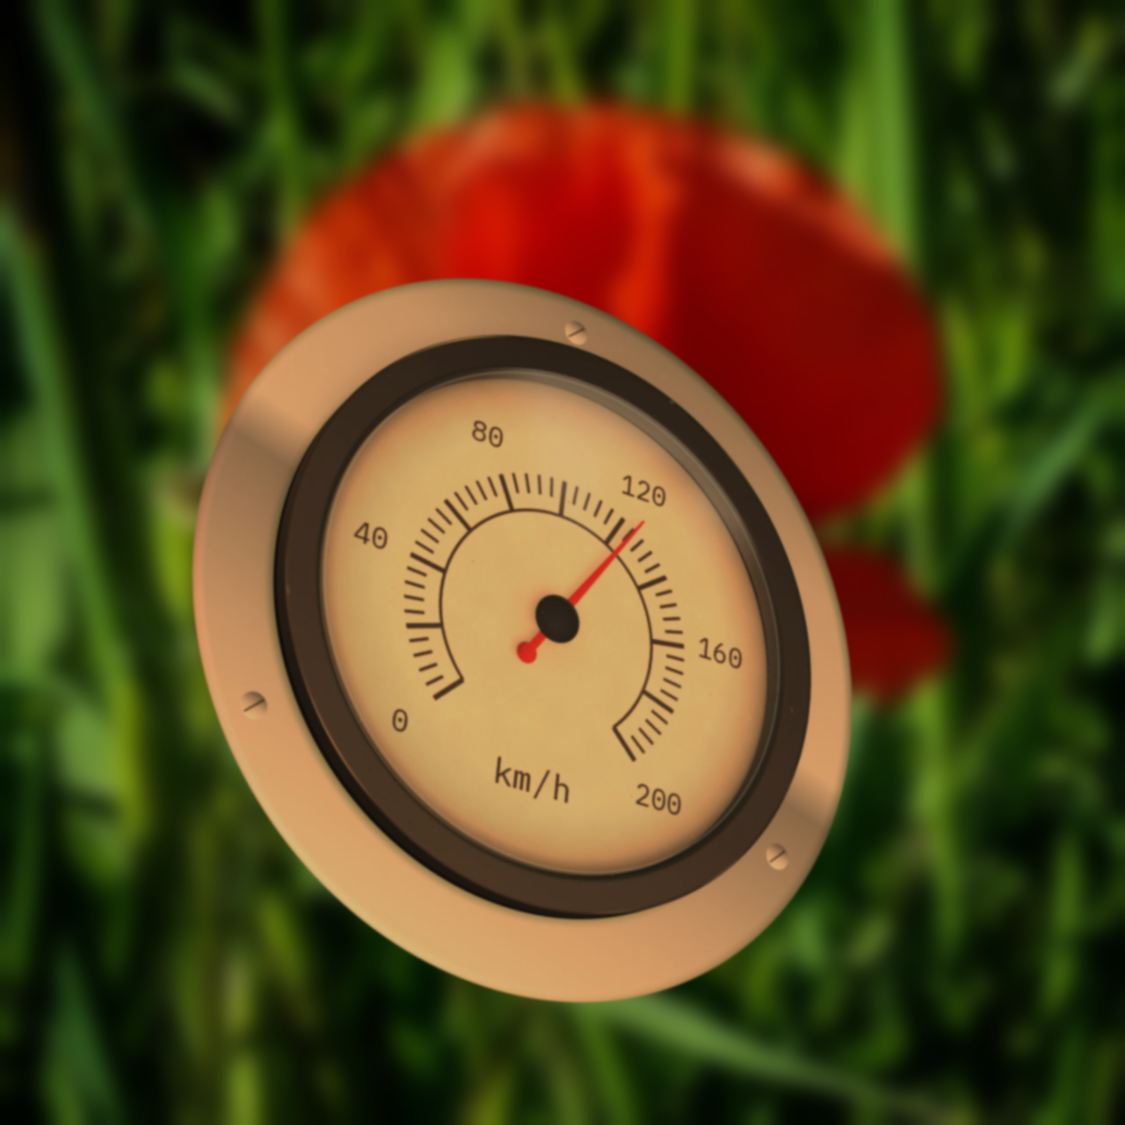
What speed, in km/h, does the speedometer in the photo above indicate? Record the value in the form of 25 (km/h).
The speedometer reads 124 (km/h)
